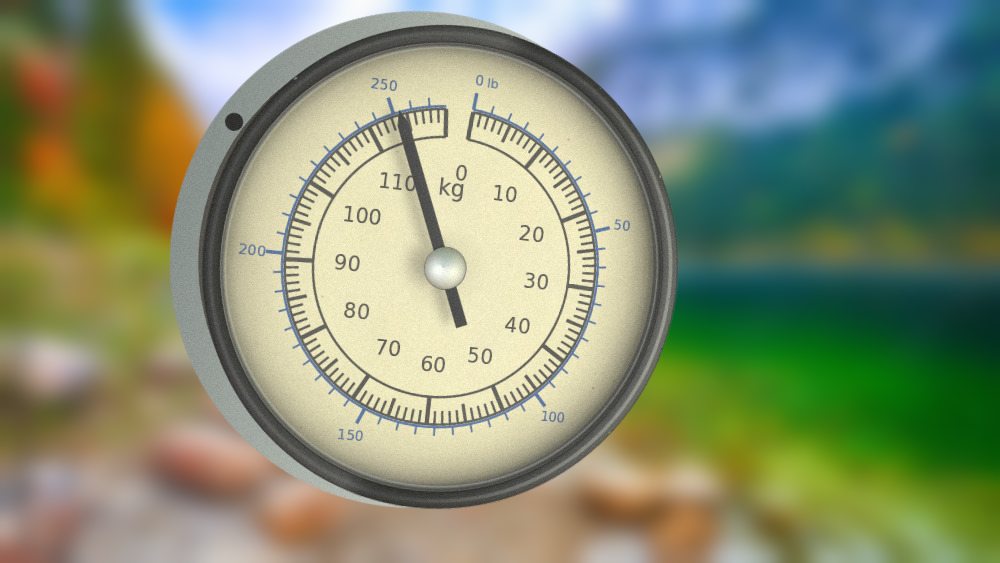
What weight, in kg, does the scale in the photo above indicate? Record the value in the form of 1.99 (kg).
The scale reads 114 (kg)
